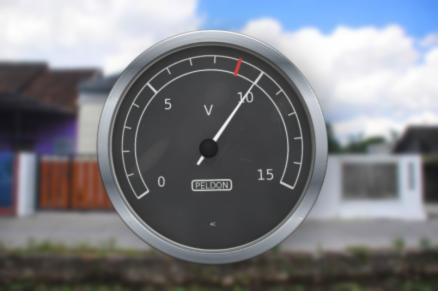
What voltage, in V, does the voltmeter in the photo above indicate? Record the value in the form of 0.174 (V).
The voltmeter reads 10 (V)
